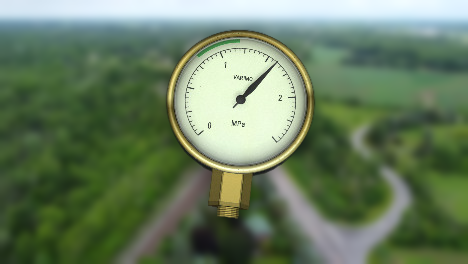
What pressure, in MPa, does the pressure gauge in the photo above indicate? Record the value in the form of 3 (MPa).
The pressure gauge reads 1.6 (MPa)
